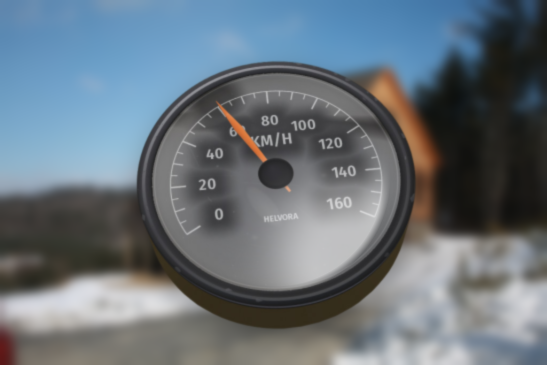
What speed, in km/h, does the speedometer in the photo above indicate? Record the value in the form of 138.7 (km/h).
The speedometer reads 60 (km/h)
